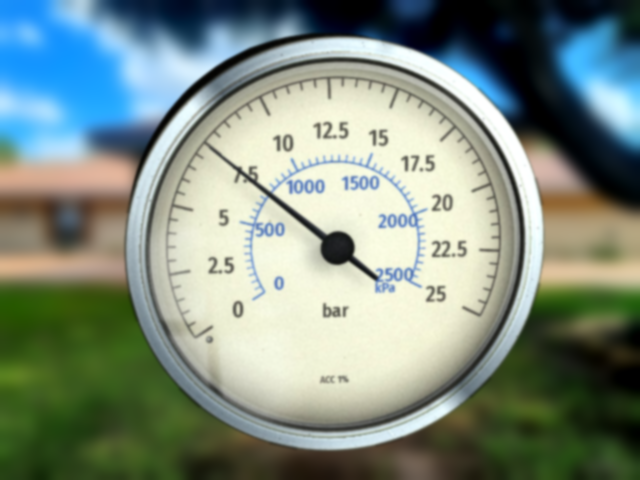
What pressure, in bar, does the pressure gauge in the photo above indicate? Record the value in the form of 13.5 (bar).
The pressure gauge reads 7.5 (bar)
